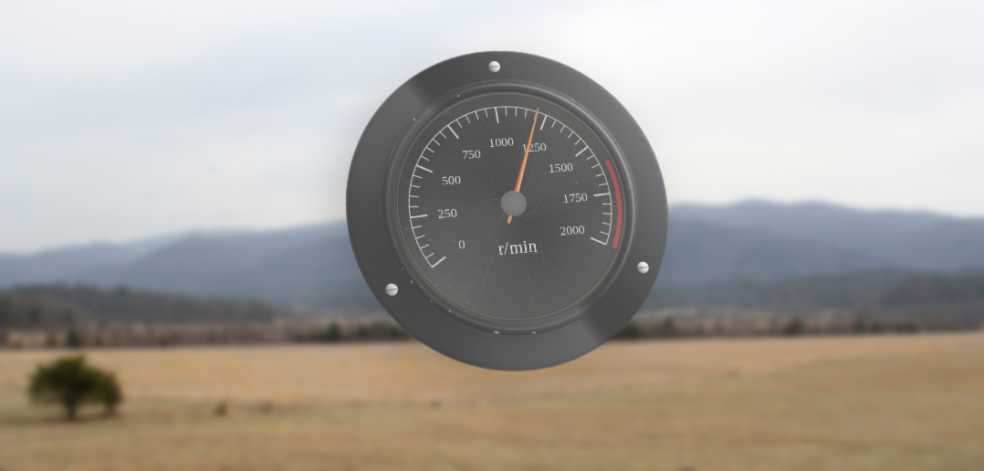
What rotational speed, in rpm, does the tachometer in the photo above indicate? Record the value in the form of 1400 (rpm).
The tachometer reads 1200 (rpm)
